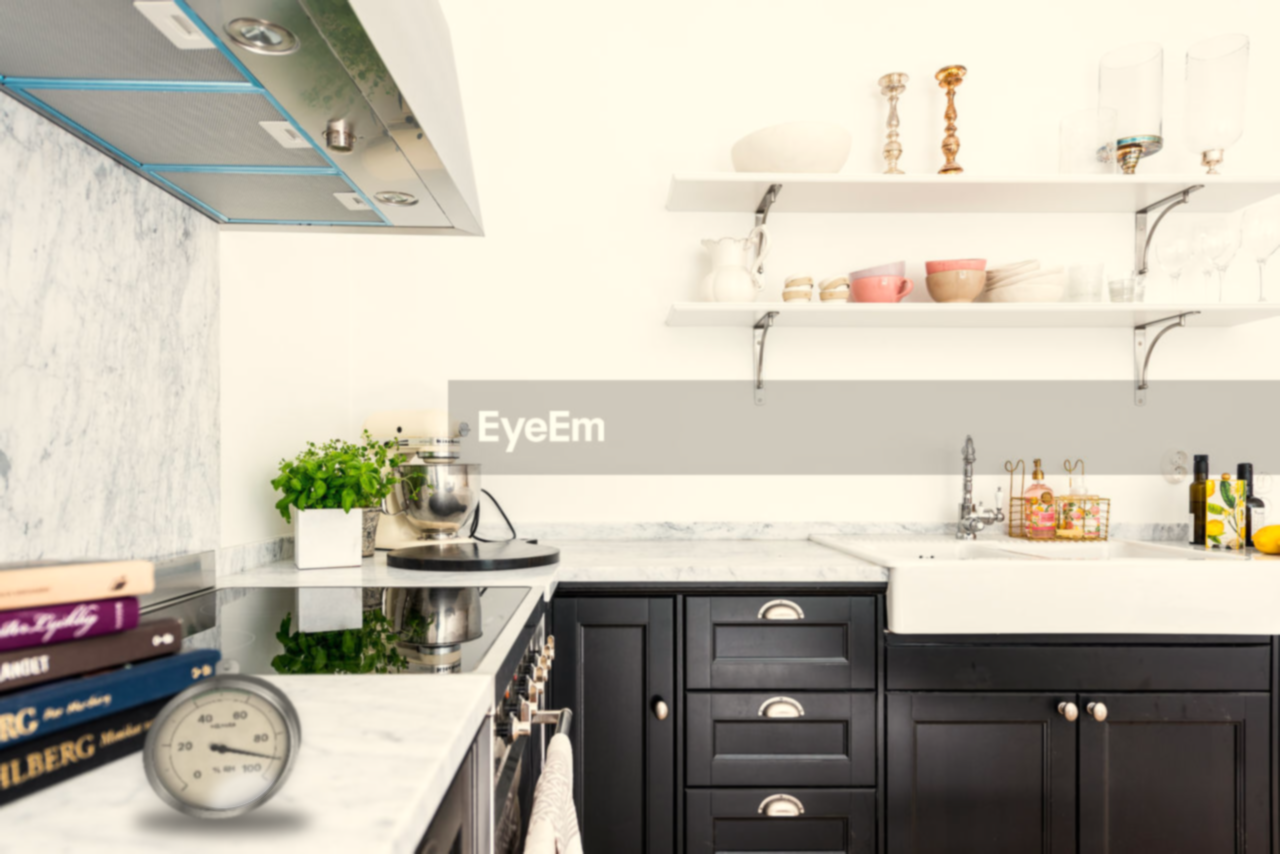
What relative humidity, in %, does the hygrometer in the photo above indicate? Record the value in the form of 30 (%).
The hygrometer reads 90 (%)
